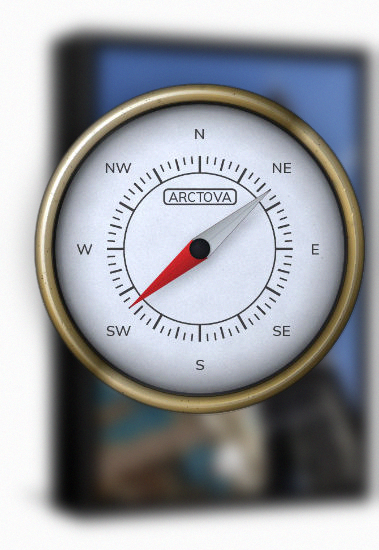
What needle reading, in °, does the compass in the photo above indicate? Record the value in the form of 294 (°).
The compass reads 230 (°)
